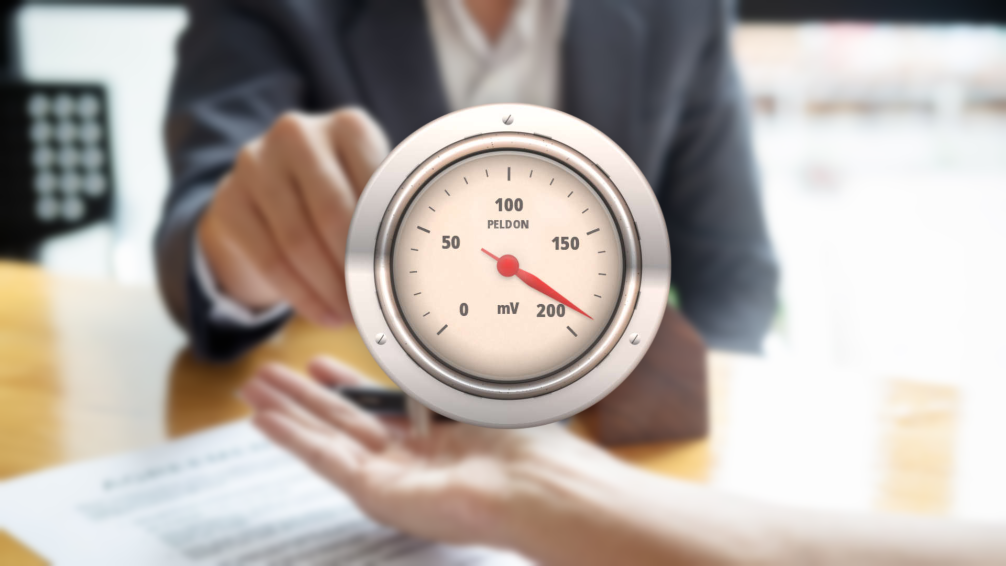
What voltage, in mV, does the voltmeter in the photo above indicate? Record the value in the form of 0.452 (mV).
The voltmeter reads 190 (mV)
